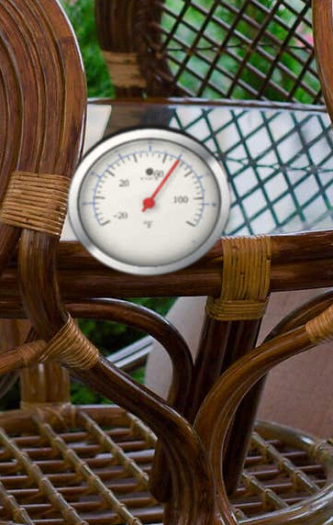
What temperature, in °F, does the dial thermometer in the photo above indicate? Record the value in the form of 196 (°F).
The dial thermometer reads 68 (°F)
